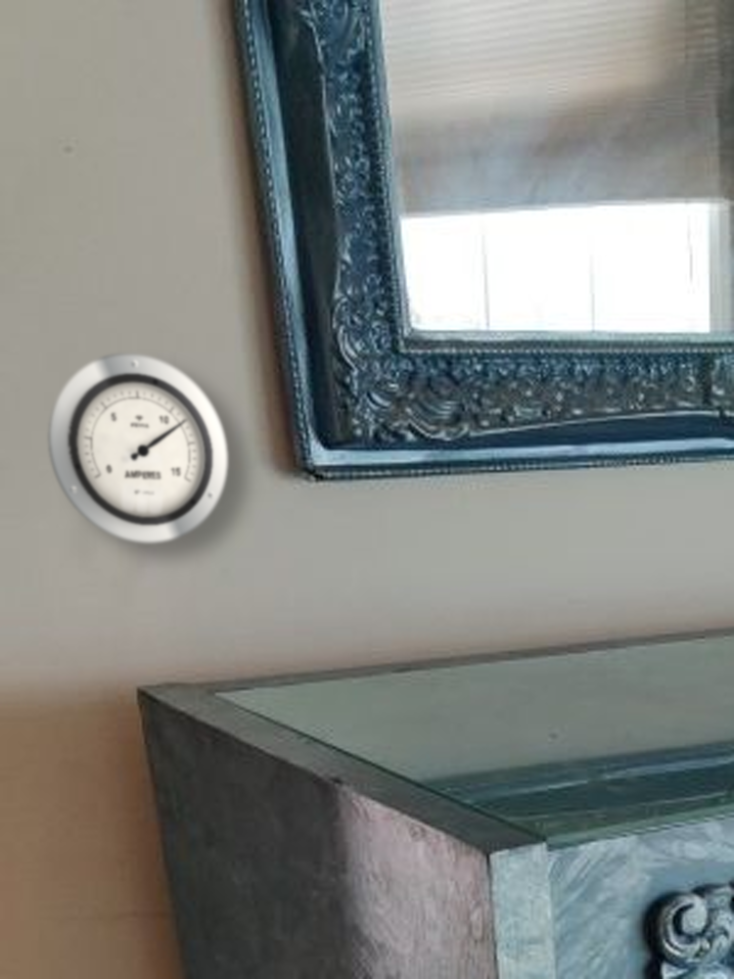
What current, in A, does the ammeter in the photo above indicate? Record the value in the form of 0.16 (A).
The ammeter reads 11 (A)
